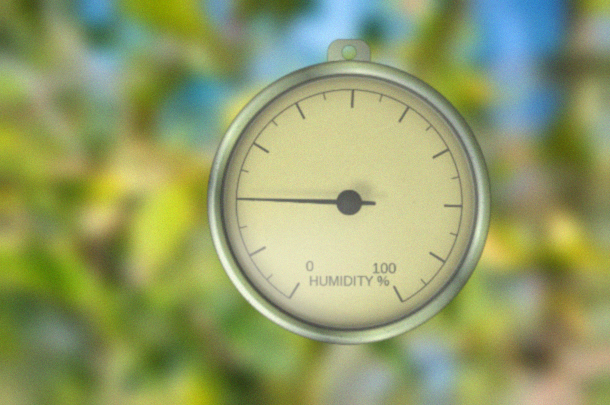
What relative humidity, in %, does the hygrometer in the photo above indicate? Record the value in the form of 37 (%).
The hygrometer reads 20 (%)
